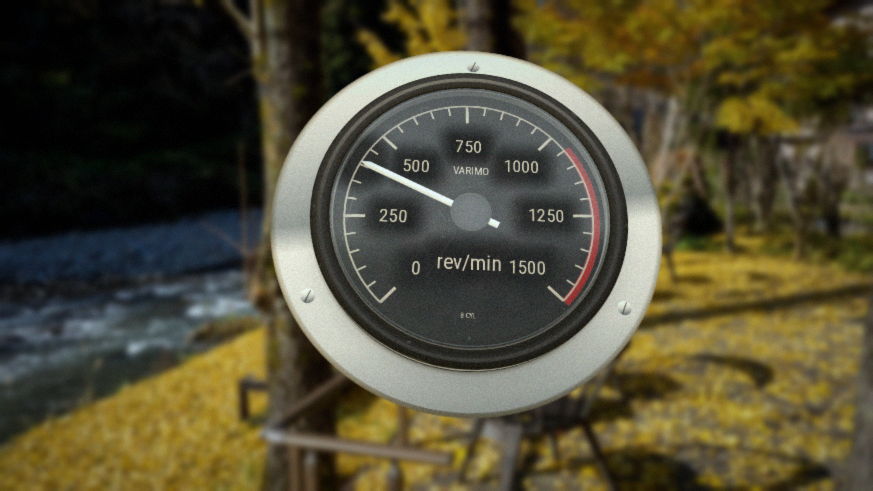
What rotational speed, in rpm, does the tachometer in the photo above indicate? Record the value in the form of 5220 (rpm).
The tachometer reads 400 (rpm)
